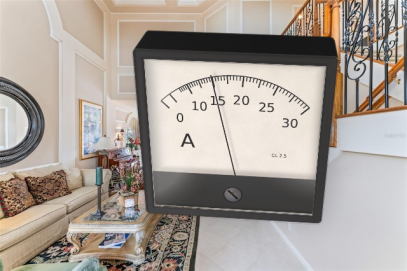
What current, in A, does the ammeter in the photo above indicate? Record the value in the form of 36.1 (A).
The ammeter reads 15 (A)
